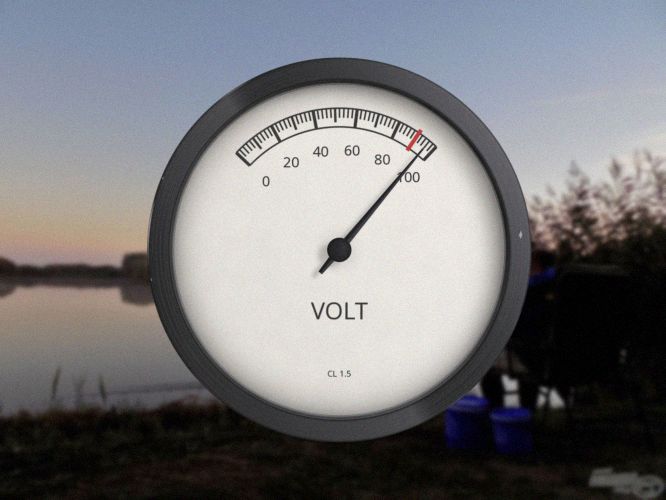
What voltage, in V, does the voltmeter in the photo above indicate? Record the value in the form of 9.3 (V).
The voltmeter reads 96 (V)
